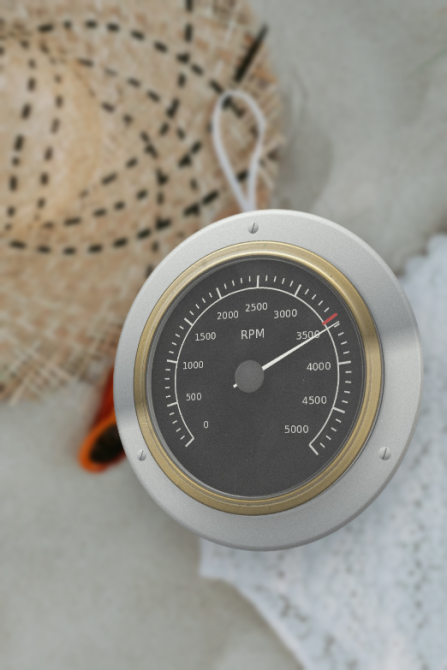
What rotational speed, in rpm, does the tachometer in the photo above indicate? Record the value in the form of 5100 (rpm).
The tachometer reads 3600 (rpm)
